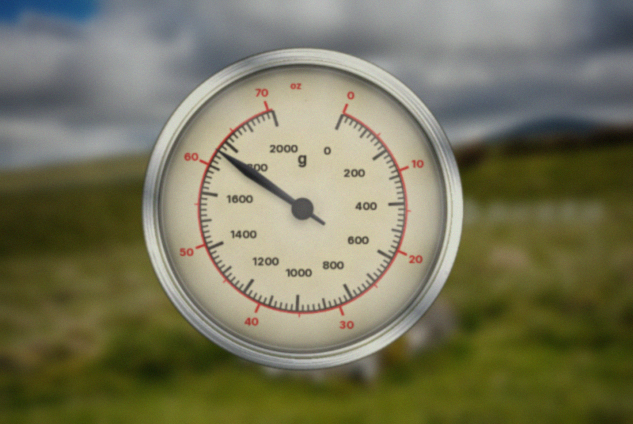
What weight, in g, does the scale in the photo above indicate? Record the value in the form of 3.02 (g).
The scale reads 1760 (g)
